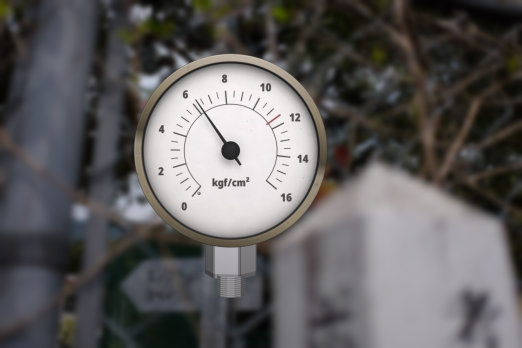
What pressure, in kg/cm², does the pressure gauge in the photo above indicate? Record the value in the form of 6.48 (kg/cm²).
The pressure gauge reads 6.25 (kg/cm²)
